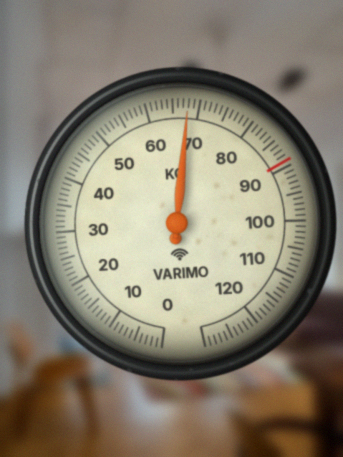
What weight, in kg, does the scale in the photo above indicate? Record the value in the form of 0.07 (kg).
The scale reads 68 (kg)
